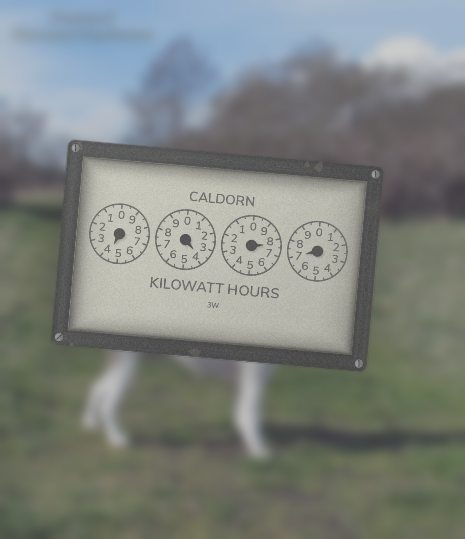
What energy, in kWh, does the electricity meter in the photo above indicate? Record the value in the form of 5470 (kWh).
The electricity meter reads 4377 (kWh)
